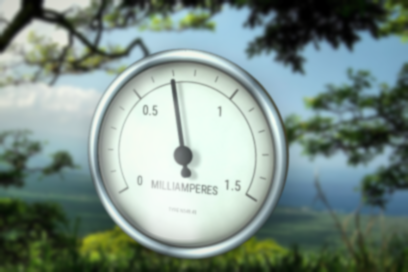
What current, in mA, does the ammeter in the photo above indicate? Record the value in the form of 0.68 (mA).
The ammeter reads 0.7 (mA)
